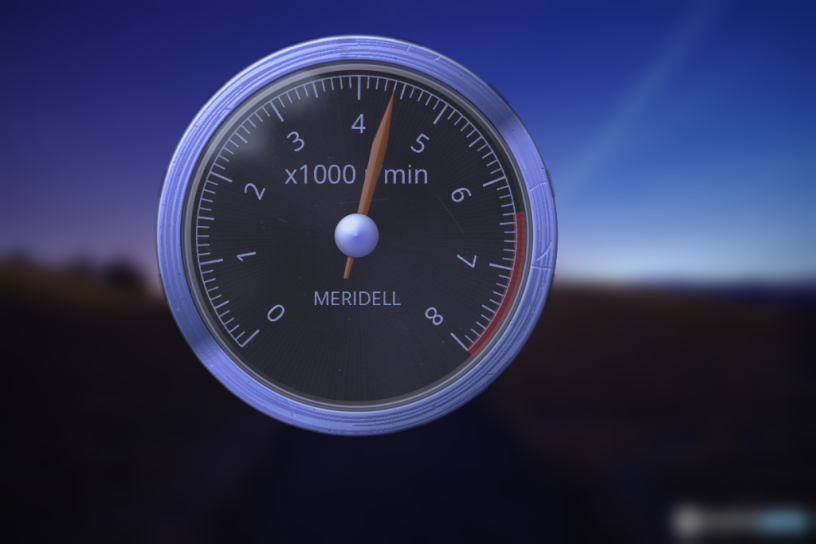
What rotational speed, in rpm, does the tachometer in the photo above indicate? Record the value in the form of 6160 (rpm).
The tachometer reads 4400 (rpm)
